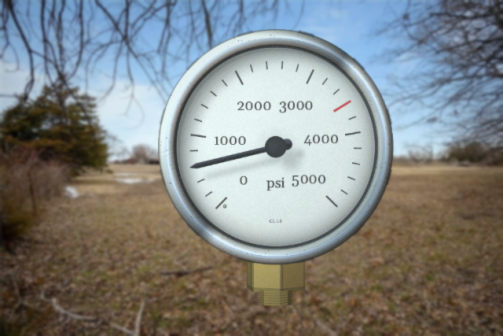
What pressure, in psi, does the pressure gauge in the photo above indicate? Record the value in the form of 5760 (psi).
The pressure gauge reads 600 (psi)
